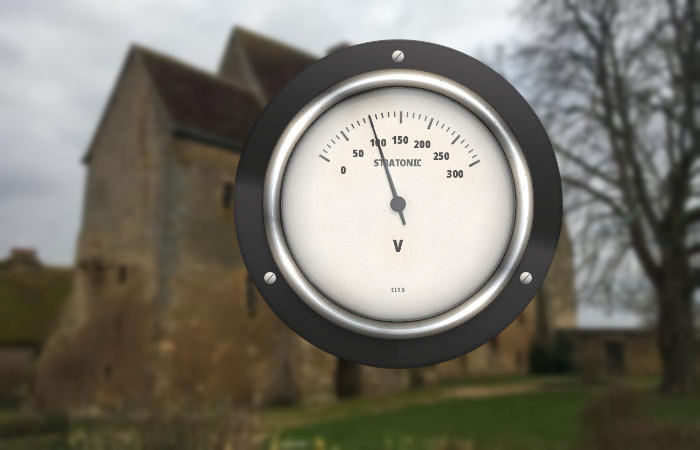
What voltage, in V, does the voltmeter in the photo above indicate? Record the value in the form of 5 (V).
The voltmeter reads 100 (V)
